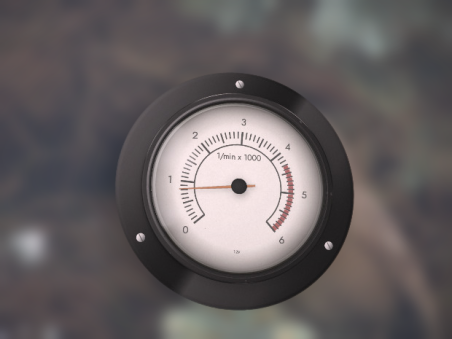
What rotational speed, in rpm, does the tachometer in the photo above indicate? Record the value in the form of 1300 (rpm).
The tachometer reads 800 (rpm)
